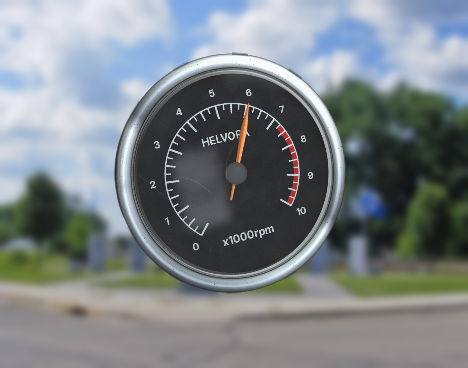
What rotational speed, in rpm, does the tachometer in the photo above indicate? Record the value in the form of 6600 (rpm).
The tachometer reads 6000 (rpm)
